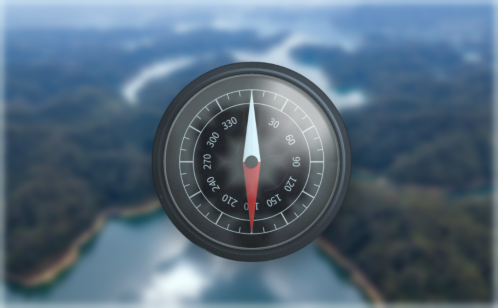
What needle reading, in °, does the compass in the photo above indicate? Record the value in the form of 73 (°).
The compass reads 180 (°)
